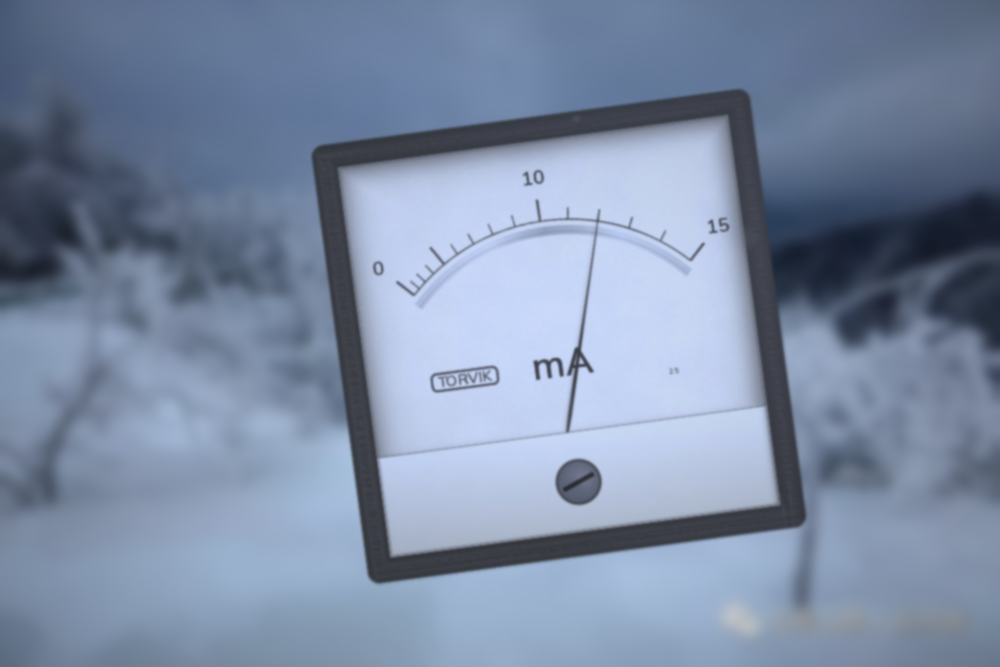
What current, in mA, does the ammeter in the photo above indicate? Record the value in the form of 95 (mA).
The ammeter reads 12 (mA)
